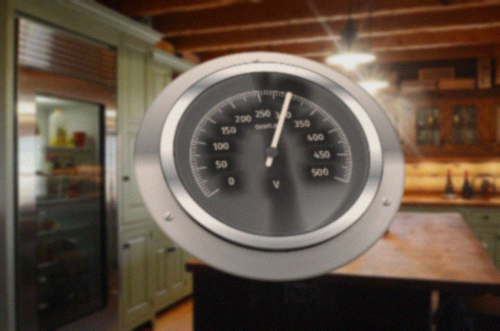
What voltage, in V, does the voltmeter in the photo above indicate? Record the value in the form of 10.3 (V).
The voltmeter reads 300 (V)
